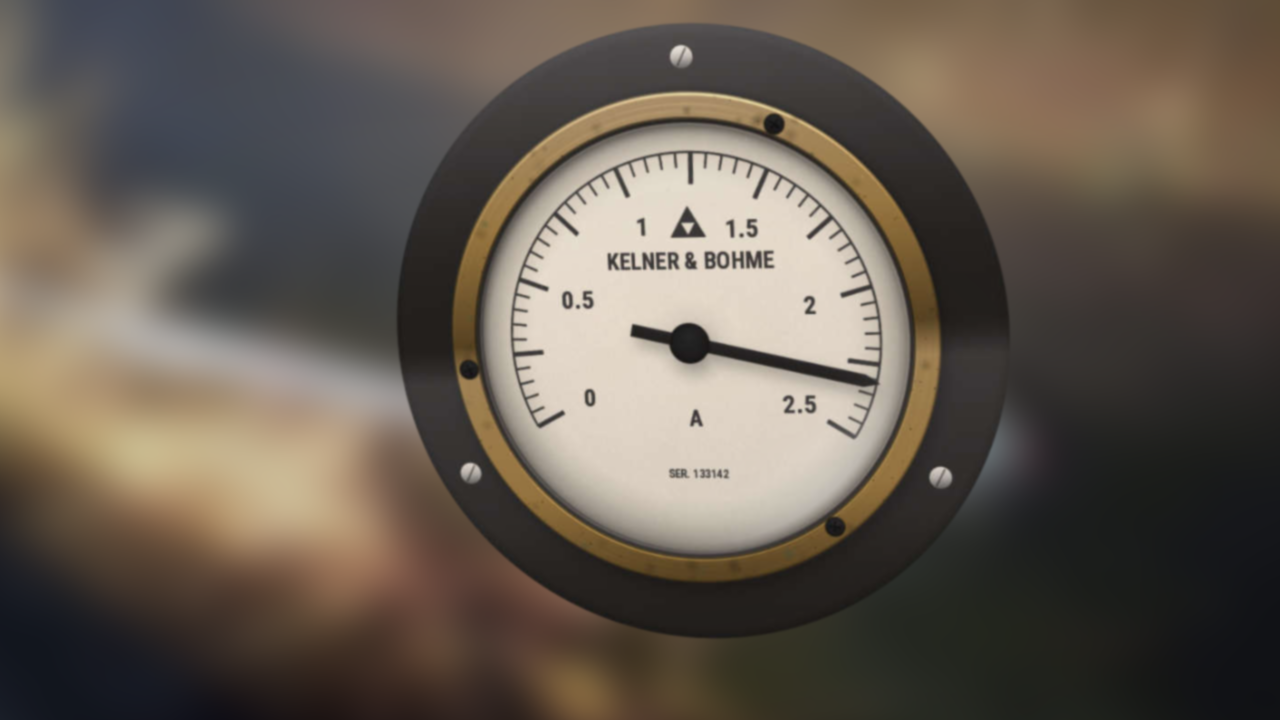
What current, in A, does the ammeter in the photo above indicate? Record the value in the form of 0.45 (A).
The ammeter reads 2.3 (A)
